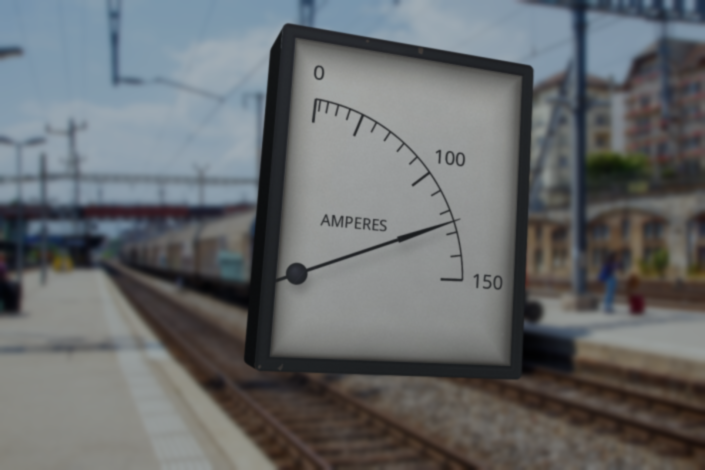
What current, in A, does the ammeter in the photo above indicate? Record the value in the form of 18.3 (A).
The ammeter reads 125 (A)
